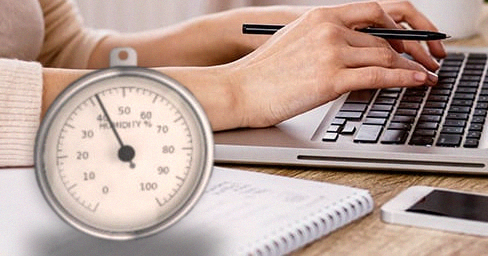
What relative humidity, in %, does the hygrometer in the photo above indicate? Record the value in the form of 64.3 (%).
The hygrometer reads 42 (%)
